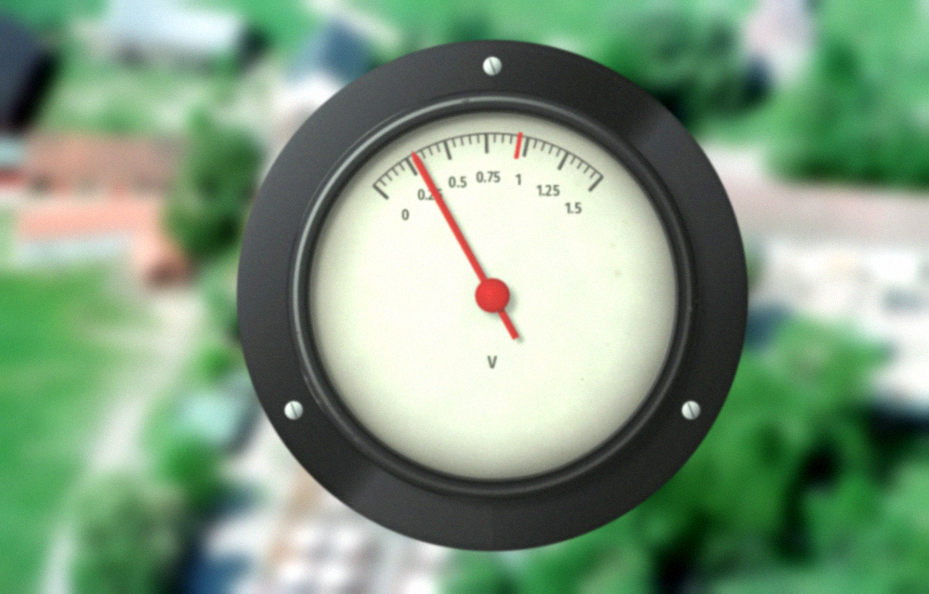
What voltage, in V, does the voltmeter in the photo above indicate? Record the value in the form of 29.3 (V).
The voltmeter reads 0.3 (V)
